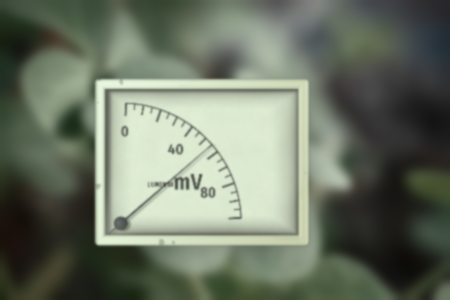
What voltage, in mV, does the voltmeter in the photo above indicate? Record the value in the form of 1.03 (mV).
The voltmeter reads 55 (mV)
